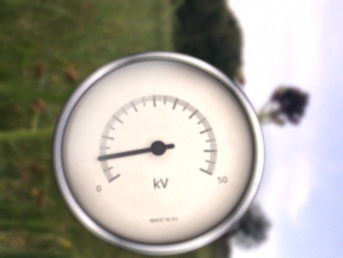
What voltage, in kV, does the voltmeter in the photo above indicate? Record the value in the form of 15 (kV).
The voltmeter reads 5 (kV)
